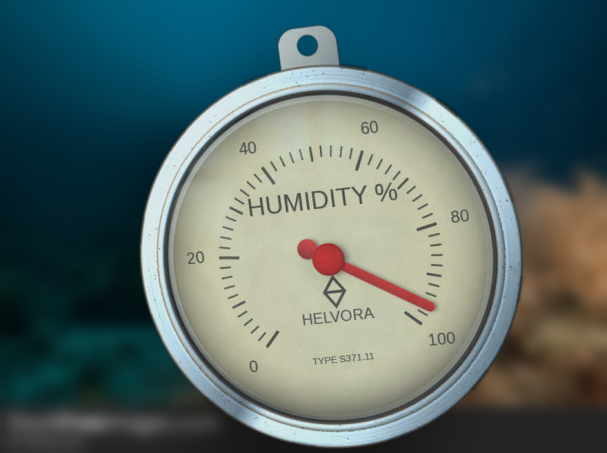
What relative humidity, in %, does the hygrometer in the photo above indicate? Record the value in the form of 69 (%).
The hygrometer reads 96 (%)
